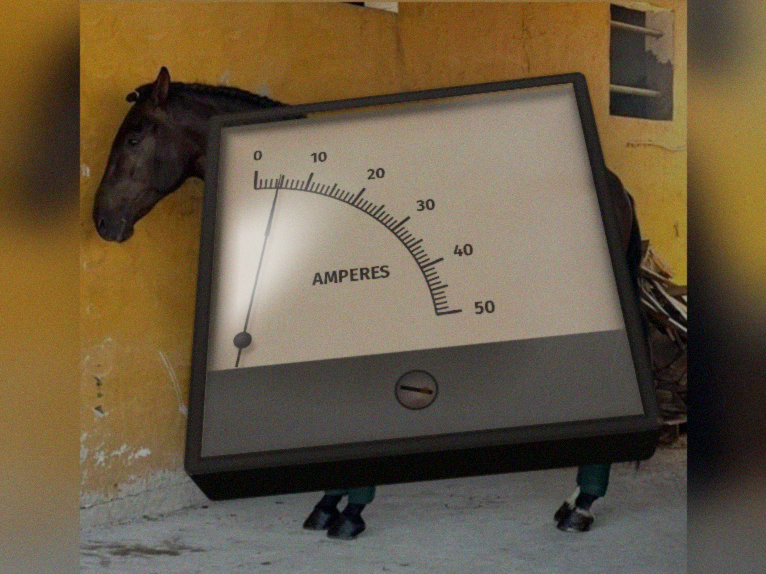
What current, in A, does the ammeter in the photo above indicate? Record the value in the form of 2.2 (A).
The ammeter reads 5 (A)
